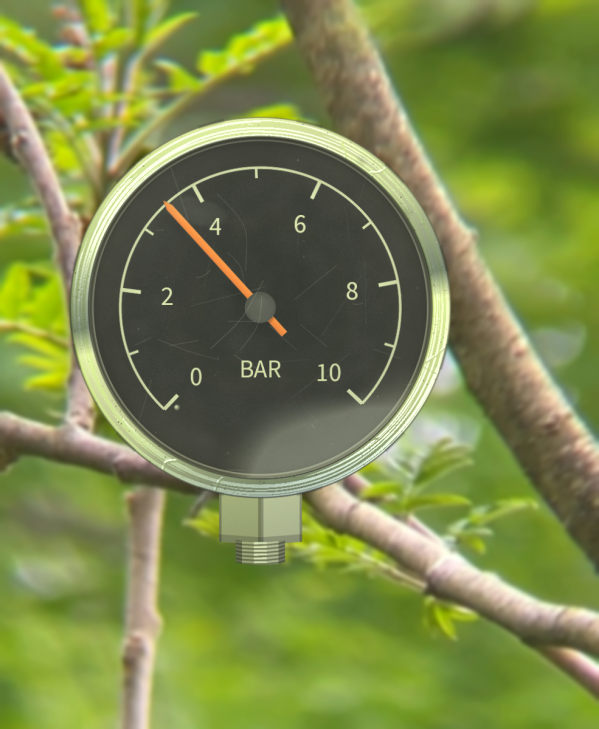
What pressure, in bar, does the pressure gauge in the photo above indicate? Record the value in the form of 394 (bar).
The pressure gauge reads 3.5 (bar)
